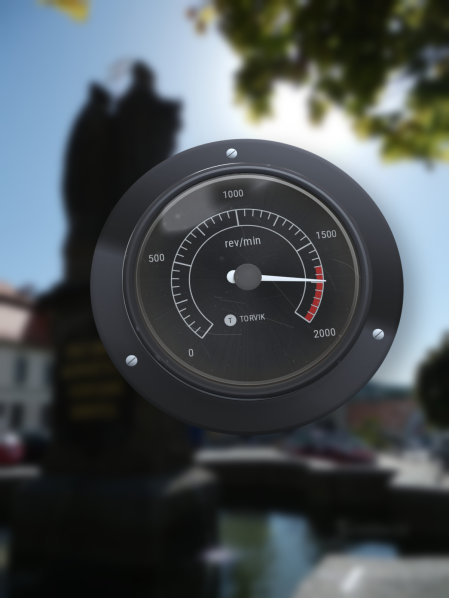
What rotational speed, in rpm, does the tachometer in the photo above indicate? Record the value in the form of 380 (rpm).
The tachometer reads 1750 (rpm)
